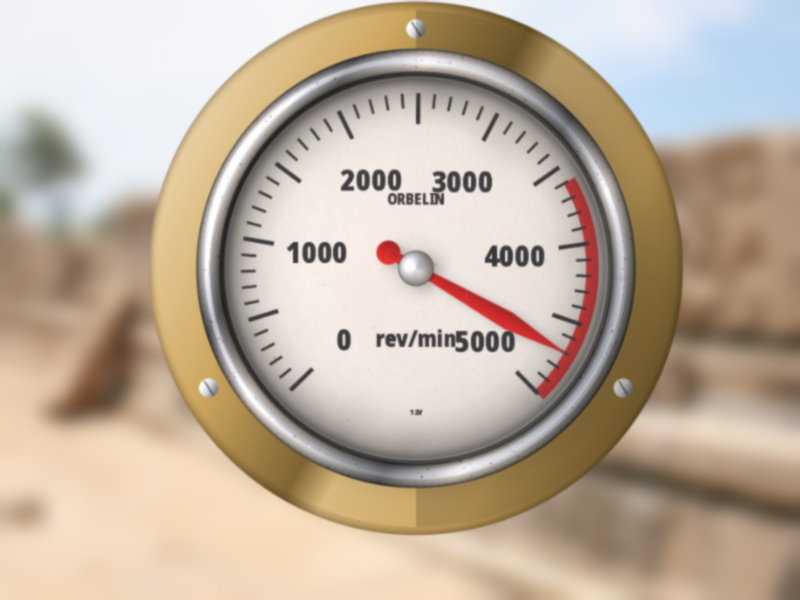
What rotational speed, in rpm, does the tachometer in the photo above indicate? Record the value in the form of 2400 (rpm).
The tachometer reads 4700 (rpm)
